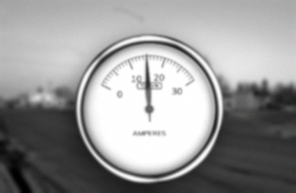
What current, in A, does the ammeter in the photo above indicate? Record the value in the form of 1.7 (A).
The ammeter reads 15 (A)
